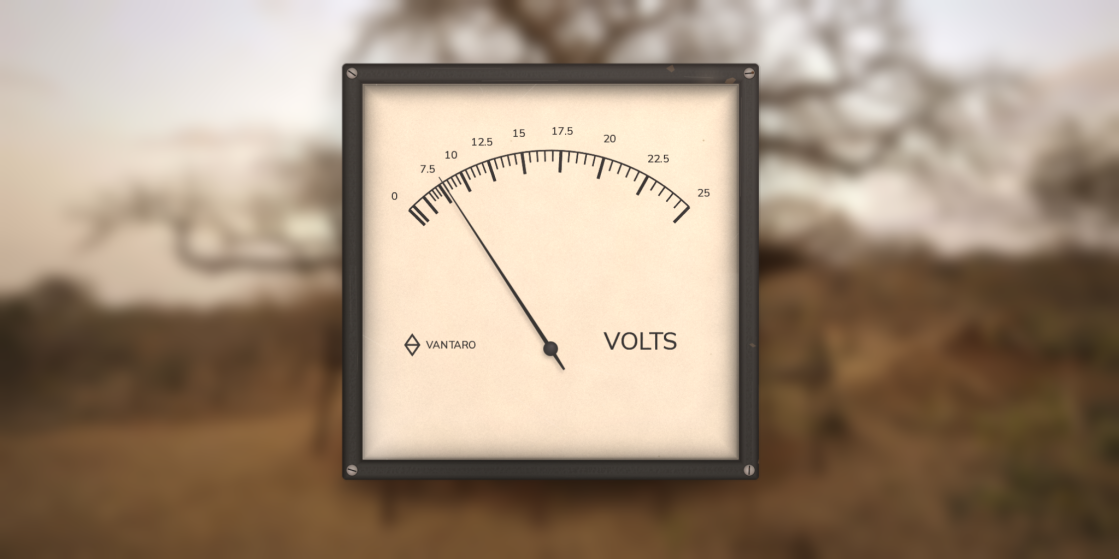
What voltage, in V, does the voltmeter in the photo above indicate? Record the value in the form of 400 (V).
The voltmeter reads 8 (V)
